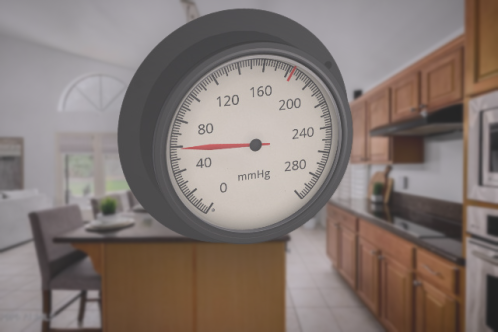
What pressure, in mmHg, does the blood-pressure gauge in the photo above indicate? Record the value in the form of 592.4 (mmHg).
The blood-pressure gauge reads 60 (mmHg)
